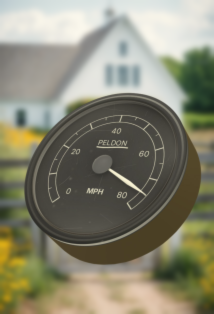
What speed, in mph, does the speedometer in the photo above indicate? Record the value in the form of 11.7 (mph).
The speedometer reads 75 (mph)
